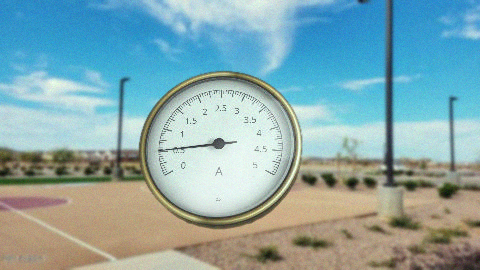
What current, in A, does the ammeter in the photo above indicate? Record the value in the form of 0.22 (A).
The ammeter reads 0.5 (A)
